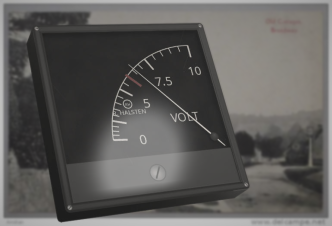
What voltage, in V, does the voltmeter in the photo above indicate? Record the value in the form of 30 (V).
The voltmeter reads 6.5 (V)
